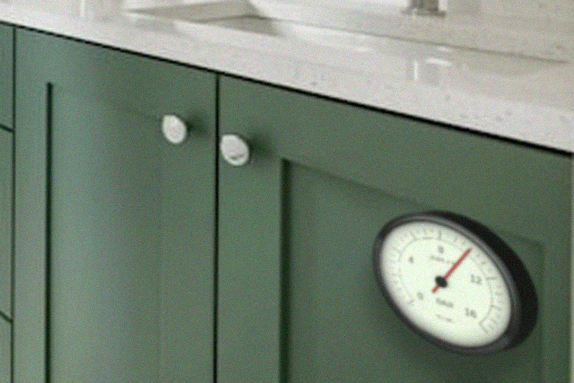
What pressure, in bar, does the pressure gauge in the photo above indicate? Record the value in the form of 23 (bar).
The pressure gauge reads 10 (bar)
